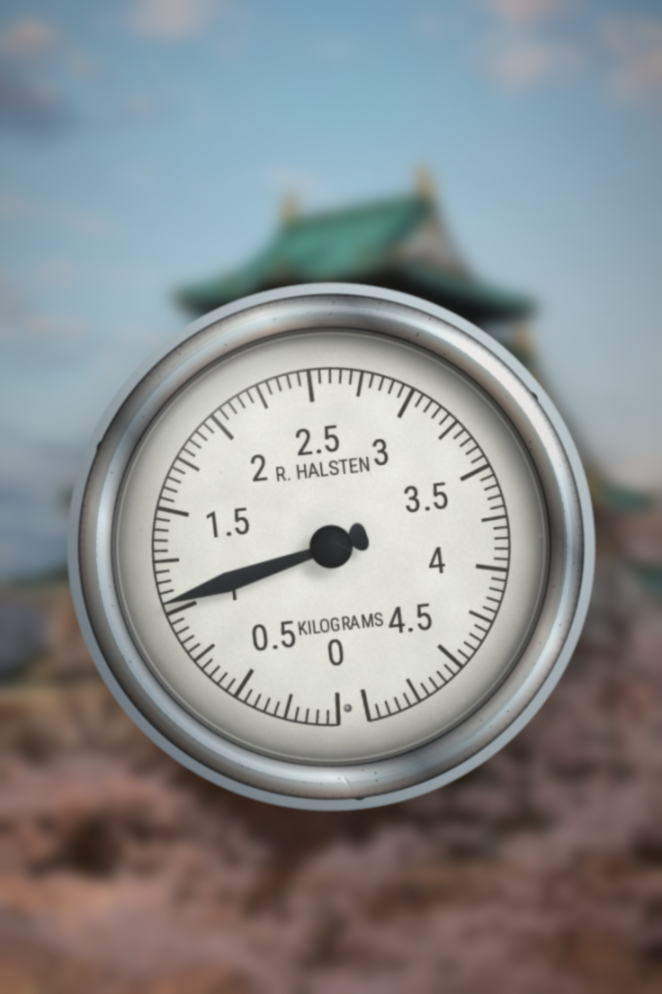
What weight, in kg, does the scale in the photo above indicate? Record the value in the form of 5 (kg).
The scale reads 1.05 (kg)
